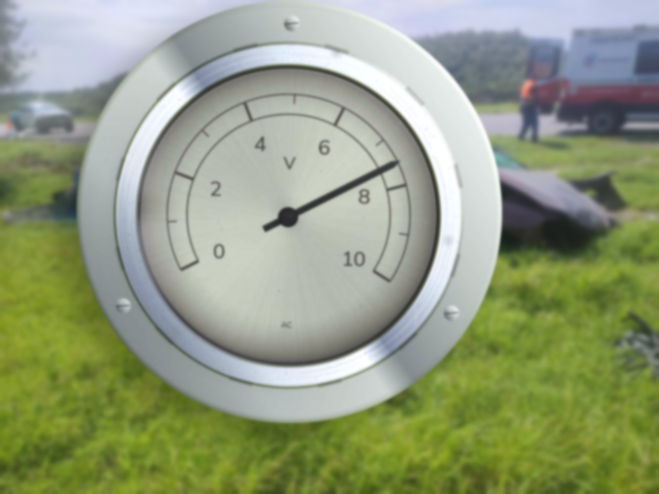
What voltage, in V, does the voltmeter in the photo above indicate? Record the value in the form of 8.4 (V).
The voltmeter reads 7.5 (V)
